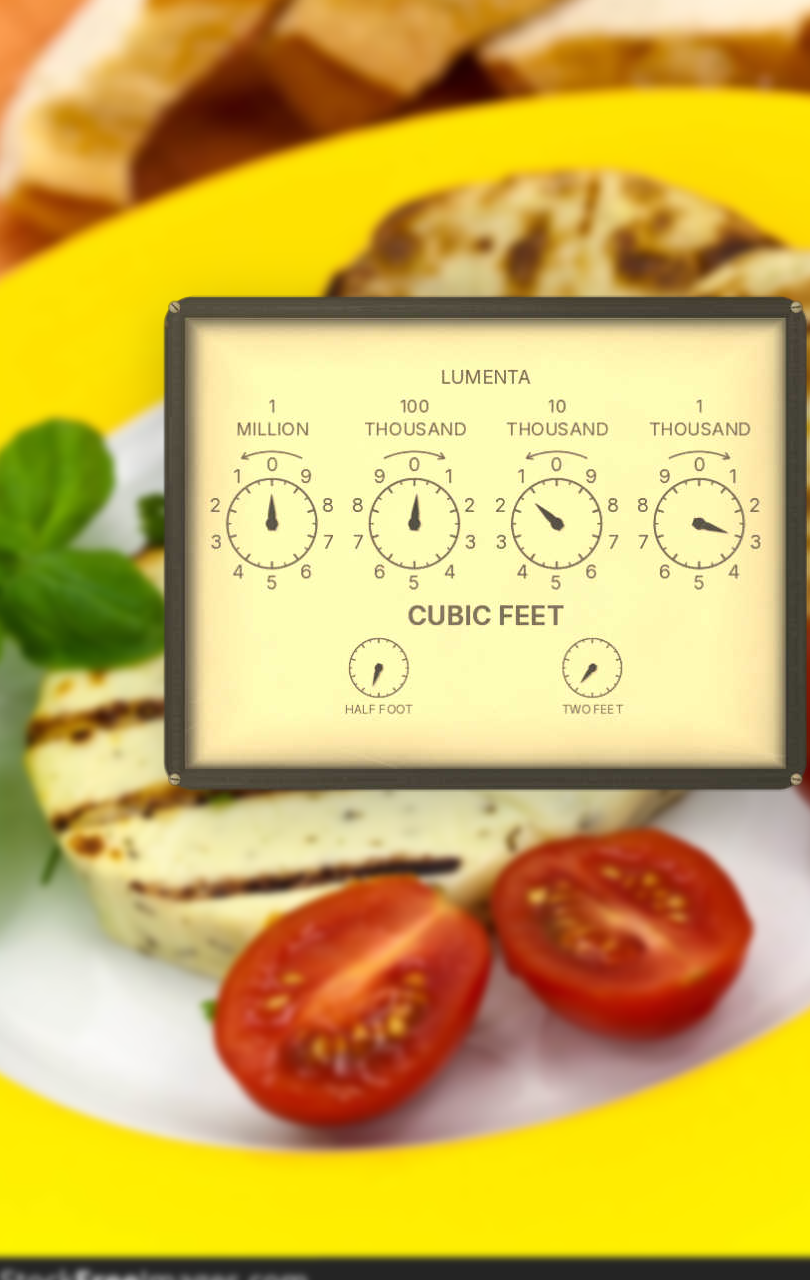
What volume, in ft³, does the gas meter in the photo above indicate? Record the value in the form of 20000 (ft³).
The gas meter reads 1300 (ft³)
